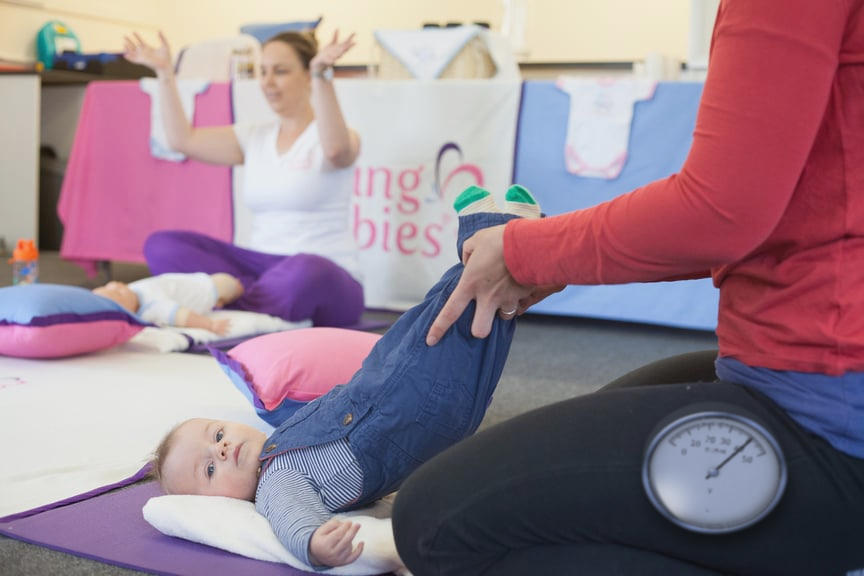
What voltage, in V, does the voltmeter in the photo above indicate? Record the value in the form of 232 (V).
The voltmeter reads 40 (V)
